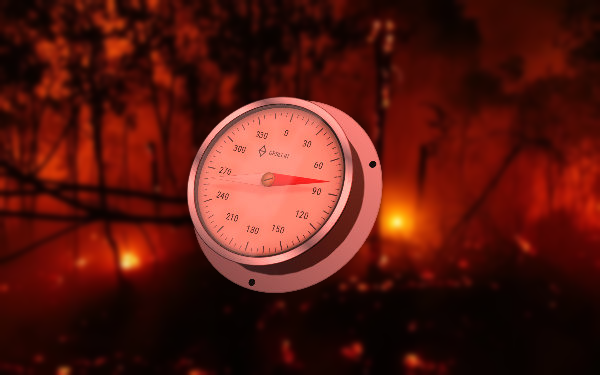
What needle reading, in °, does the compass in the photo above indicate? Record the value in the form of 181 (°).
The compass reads 80 (°)
